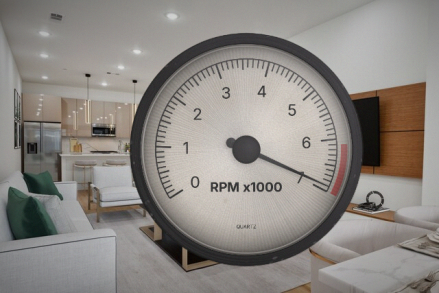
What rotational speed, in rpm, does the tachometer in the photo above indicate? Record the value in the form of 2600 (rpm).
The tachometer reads 6900 (rpm)
